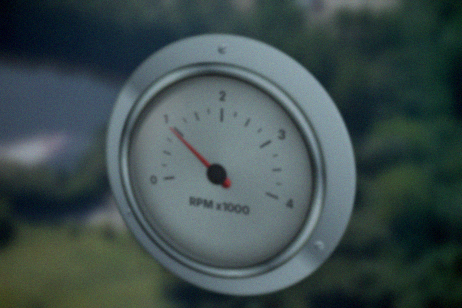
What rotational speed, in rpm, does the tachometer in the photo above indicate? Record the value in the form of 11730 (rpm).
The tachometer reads 1000 (rpm)
